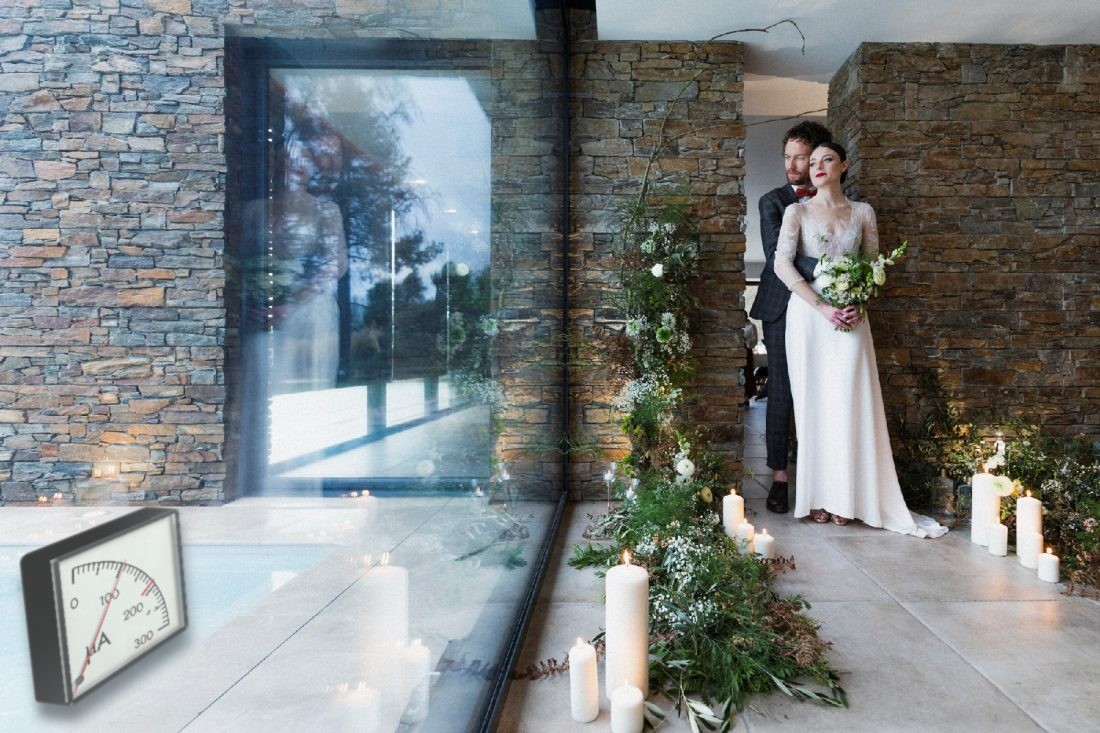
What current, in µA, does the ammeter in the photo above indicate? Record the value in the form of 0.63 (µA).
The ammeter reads 100 (µA)
